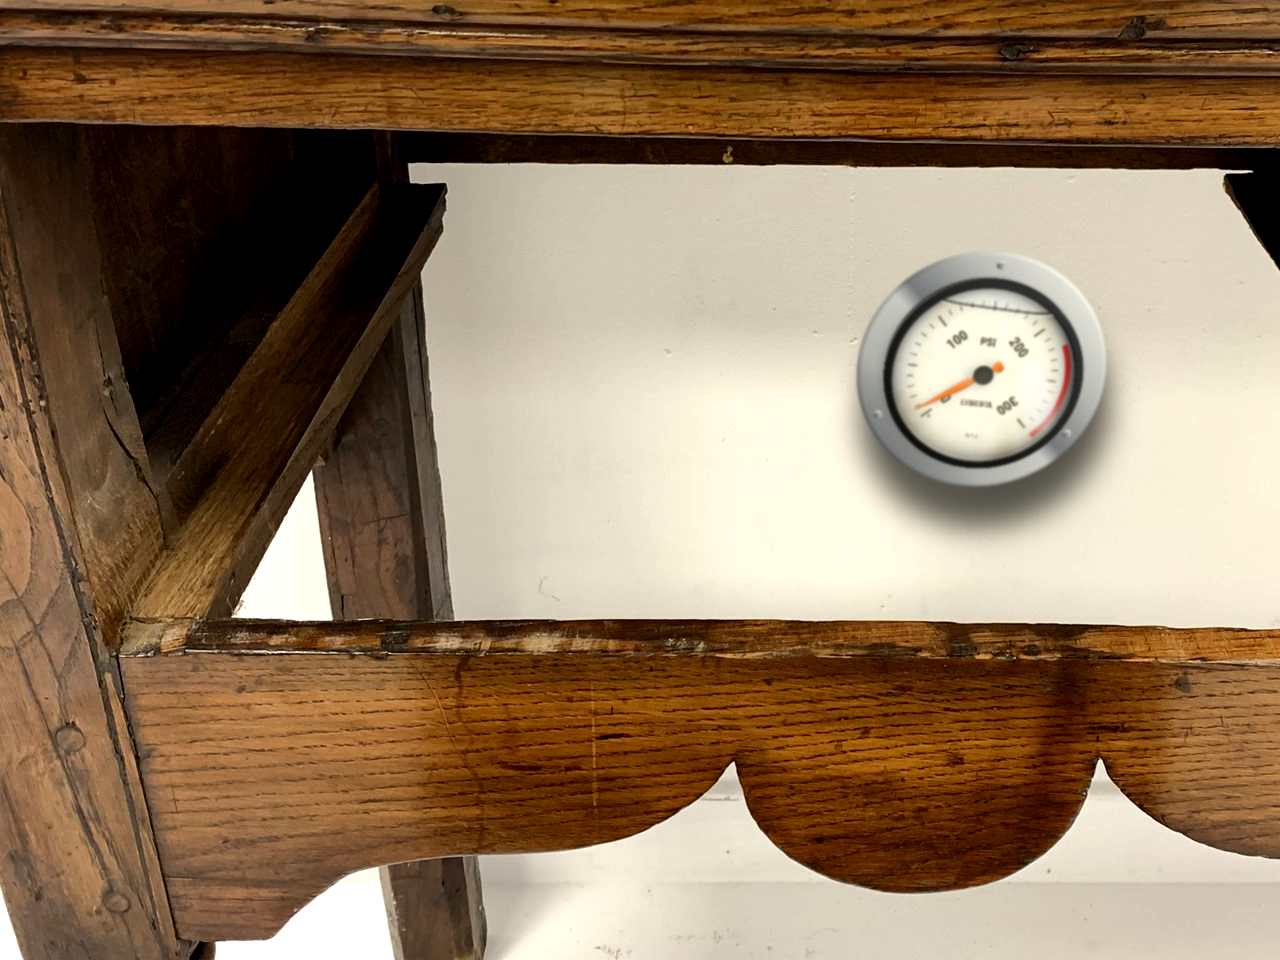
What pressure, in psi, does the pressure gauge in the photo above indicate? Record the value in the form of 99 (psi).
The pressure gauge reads 10 (psi)
